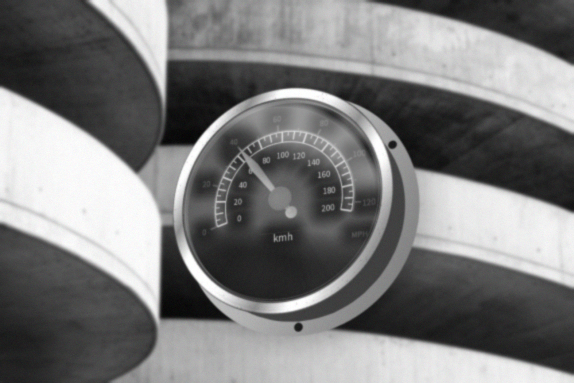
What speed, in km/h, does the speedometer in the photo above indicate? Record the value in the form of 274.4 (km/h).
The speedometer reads 65 (km/h)
